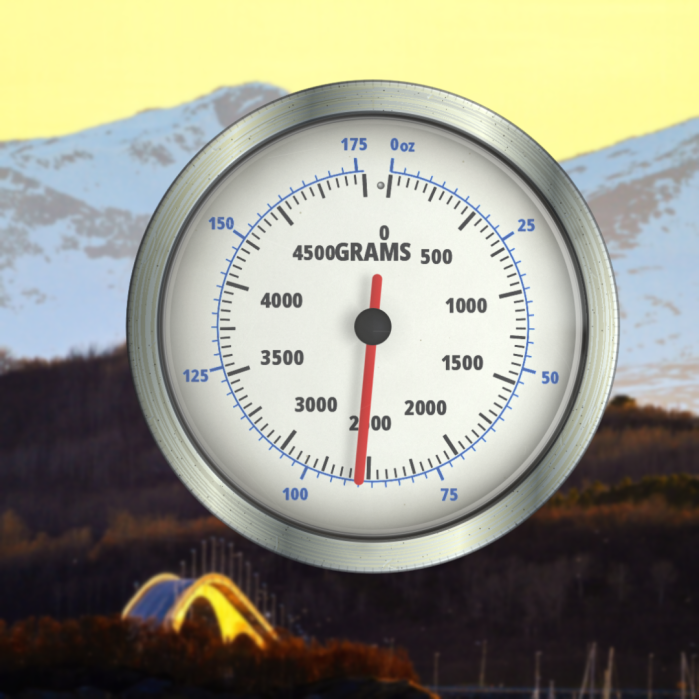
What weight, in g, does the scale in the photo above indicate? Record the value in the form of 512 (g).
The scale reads 2550 (g)
